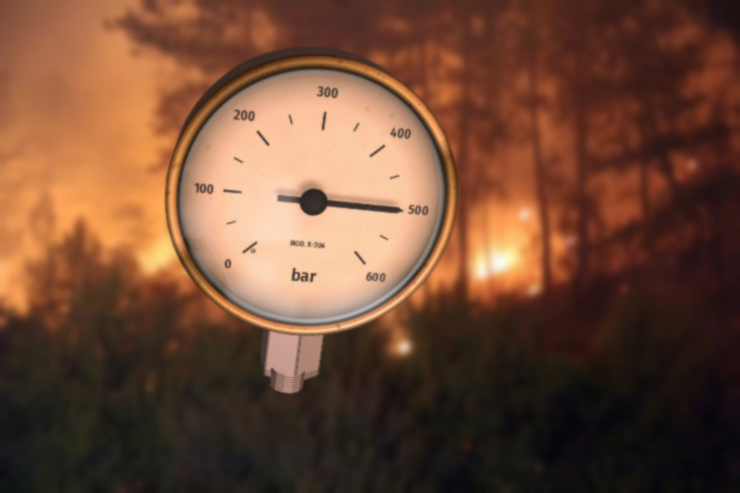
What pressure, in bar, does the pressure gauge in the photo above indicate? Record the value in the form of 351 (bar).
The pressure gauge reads 500 (bar)
